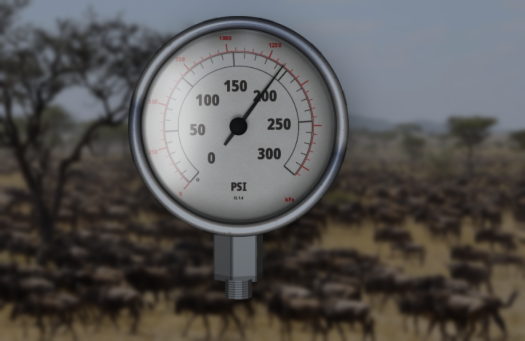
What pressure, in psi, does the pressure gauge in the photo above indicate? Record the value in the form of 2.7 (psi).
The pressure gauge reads 195 (psi)
